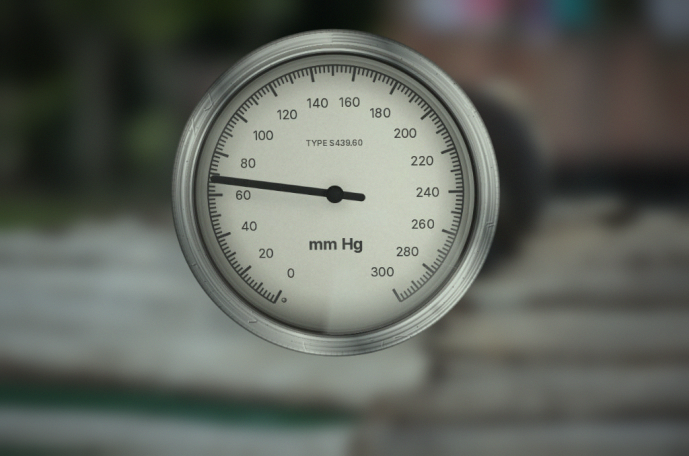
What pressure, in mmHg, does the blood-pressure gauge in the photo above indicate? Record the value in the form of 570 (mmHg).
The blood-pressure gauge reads 68 (mmHg)
